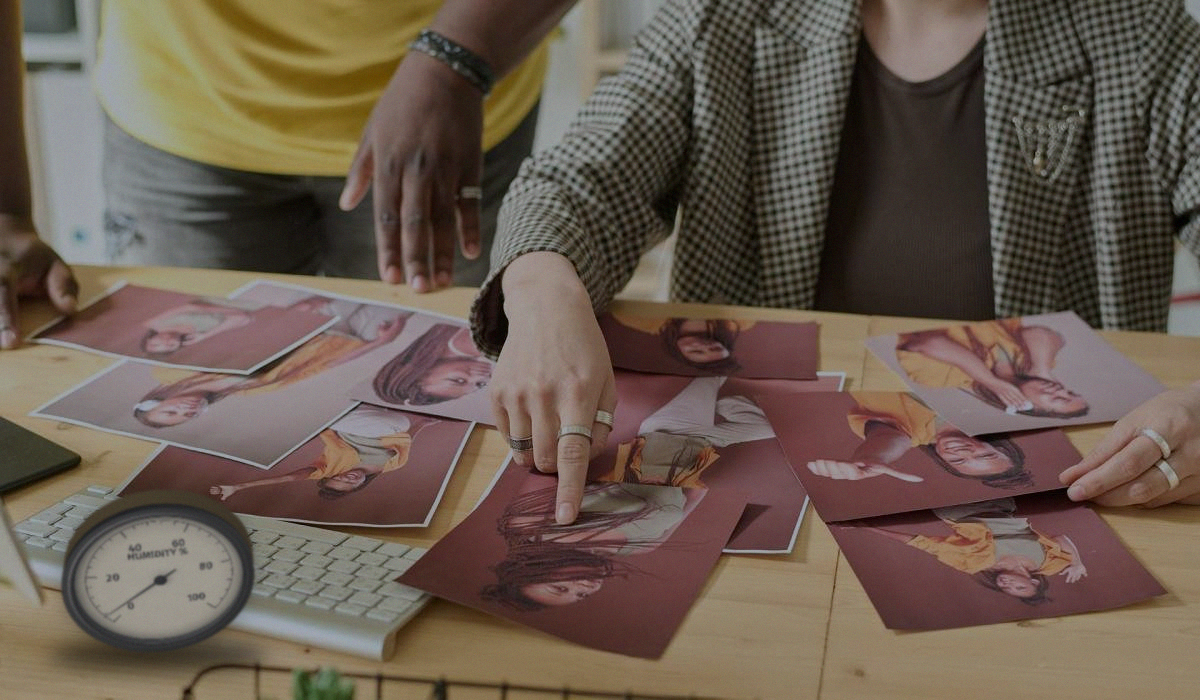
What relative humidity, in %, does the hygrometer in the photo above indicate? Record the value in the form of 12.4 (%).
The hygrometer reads 4 (%)
